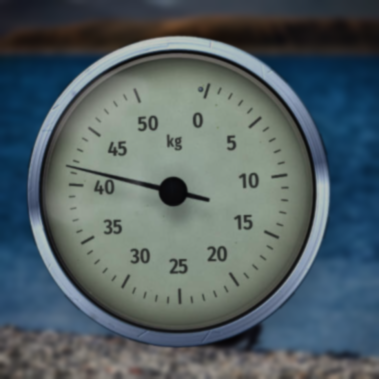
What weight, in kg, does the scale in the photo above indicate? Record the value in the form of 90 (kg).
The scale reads 41.5 (kg)
